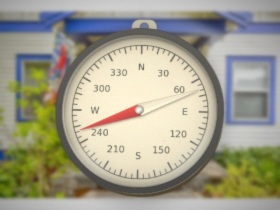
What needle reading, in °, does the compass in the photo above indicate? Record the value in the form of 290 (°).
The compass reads 250 (°)
